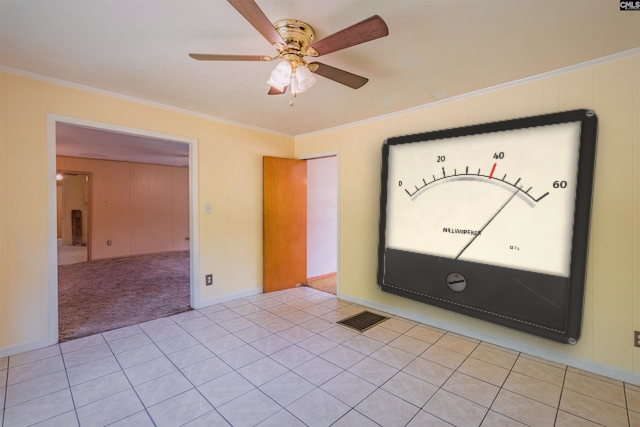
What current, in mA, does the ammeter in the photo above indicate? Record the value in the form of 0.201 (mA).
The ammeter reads 52.5 (mA)
